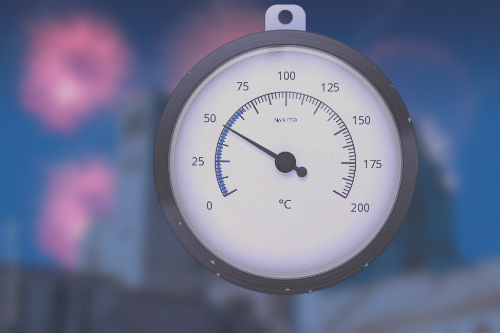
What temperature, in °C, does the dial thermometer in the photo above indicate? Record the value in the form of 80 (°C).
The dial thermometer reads 50 (°C)
